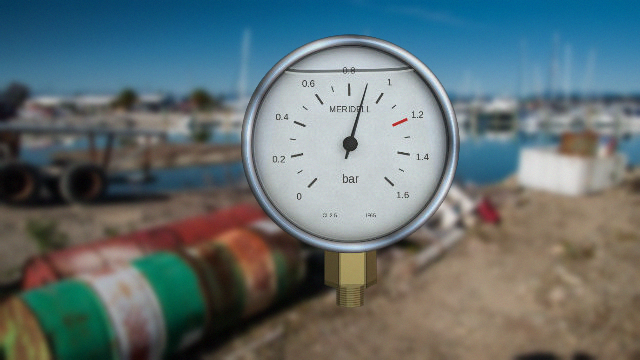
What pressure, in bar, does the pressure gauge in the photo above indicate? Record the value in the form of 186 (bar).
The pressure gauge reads 0.9 (bar)
